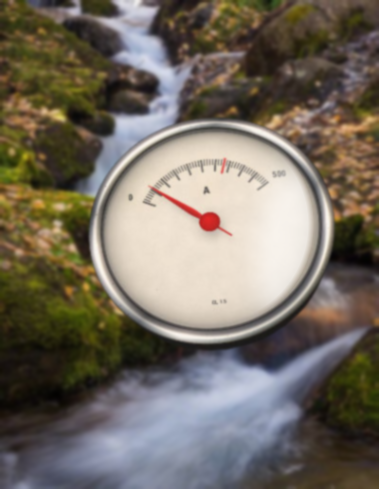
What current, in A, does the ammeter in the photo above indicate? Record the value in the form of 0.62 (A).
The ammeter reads 50 (A)
